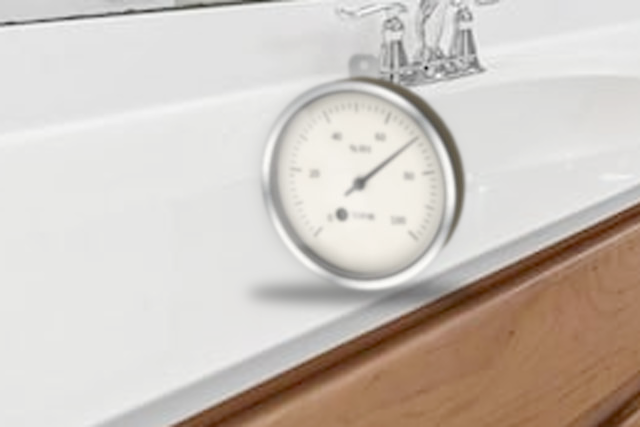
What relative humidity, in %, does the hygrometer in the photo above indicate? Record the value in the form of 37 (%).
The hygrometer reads 70 (%)
